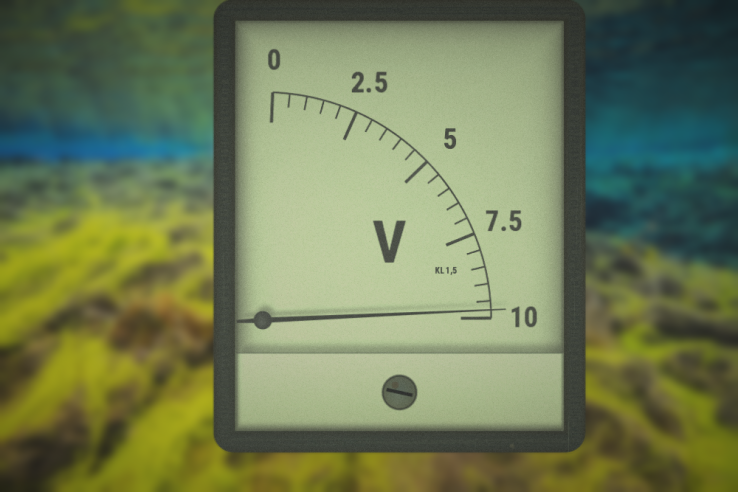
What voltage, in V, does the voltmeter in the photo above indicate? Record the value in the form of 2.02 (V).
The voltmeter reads 9.75 (V)
